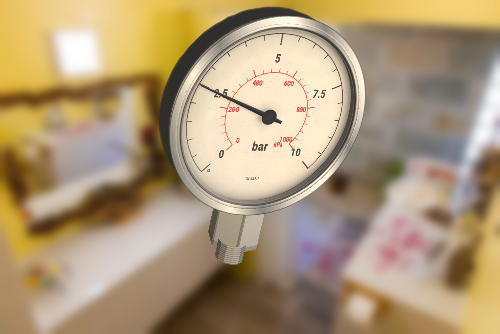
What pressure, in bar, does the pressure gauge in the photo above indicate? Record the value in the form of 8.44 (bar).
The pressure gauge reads 2.5 (bar)
